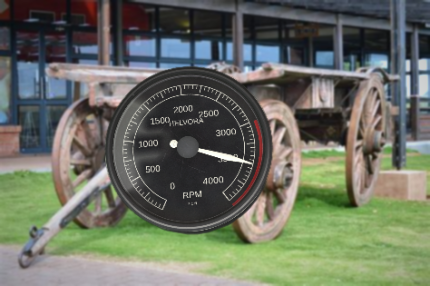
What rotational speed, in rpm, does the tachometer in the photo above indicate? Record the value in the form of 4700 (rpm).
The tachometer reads 3500 (rpm)
